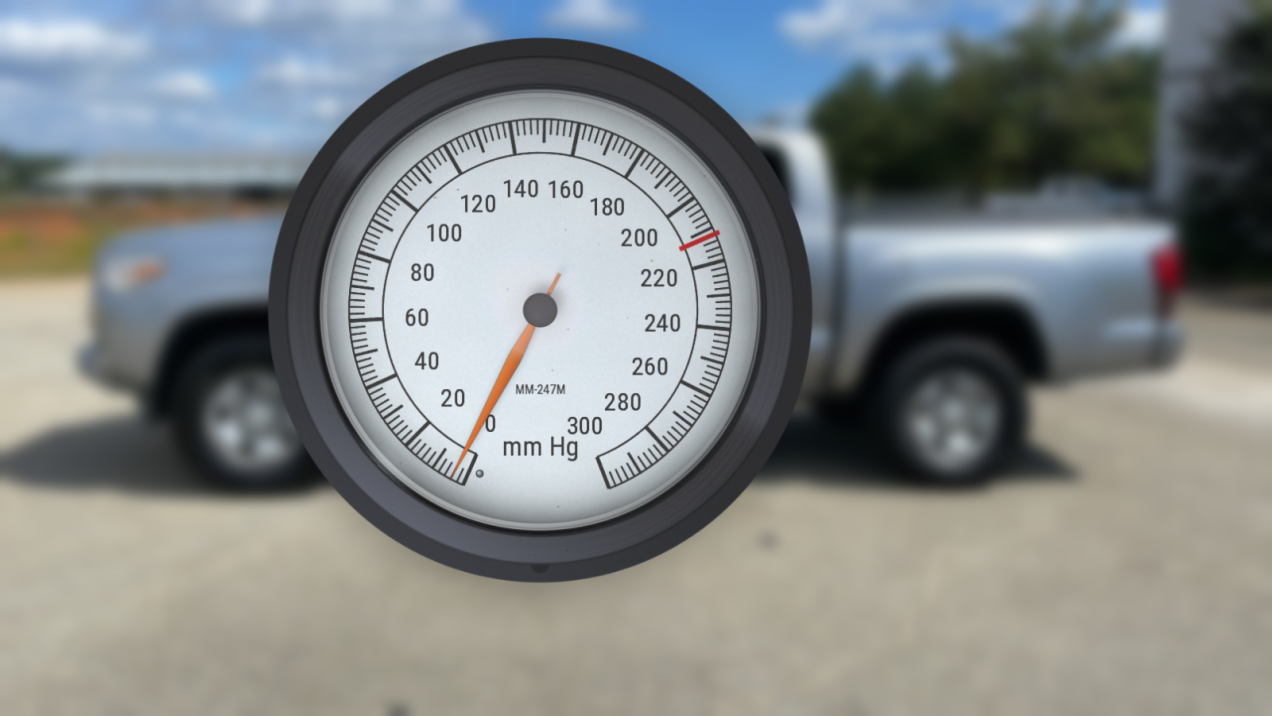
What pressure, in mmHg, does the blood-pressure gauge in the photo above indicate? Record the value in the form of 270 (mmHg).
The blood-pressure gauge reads 4 (mmHg)
